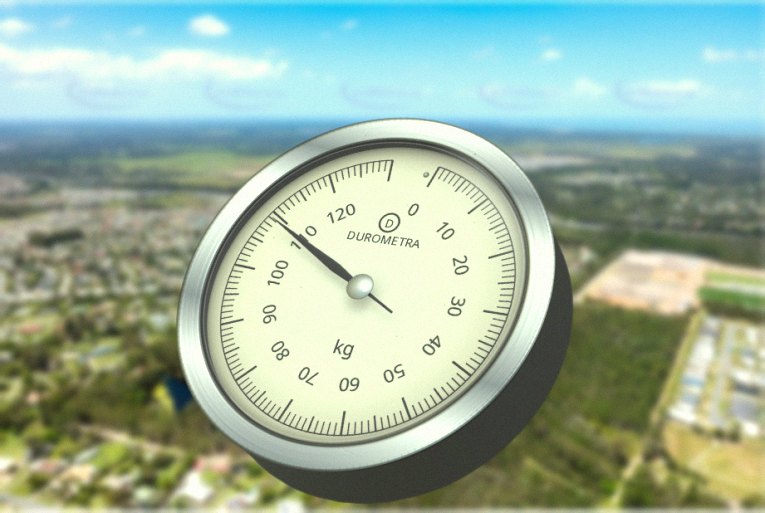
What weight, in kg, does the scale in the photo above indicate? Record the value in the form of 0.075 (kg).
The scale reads 109 (kg)
